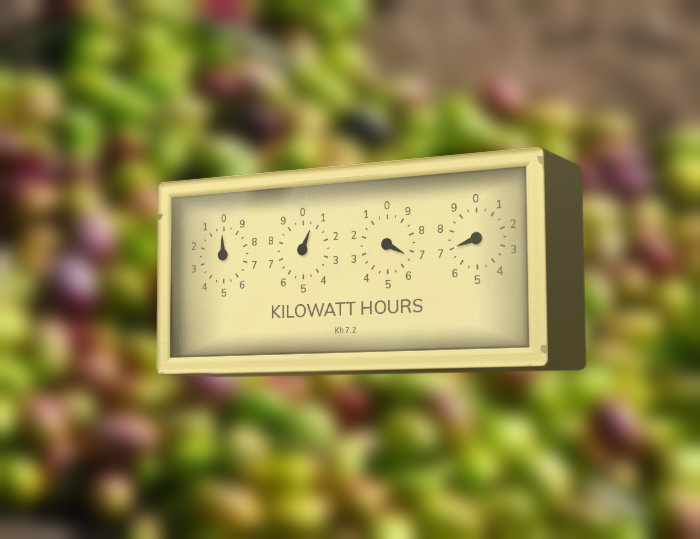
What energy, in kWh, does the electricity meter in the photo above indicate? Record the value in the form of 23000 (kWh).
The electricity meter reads 67 (kWh)
